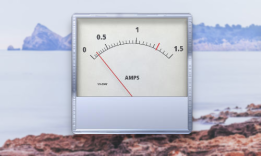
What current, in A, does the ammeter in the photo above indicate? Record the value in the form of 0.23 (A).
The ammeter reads 0.25 (A)
